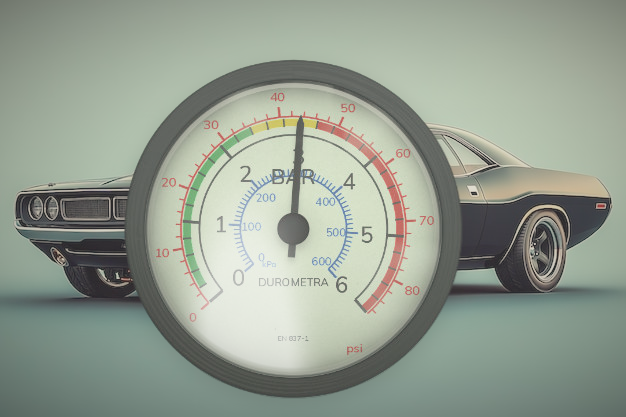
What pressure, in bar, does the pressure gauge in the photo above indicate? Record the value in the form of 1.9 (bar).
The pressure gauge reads 3 (bar)
